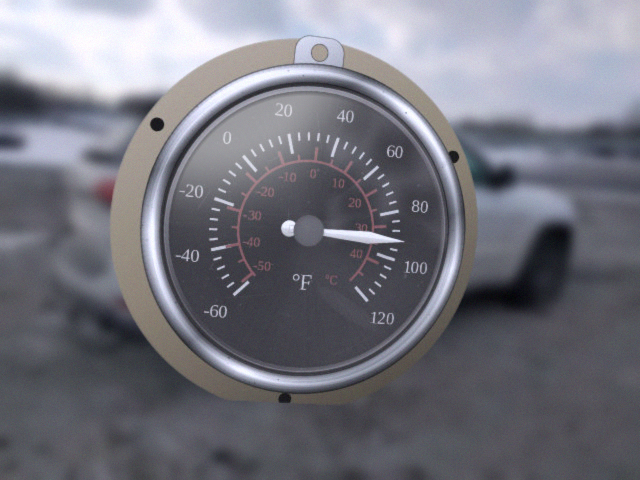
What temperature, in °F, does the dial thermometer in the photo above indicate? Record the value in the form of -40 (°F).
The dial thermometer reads 92 (°F)
